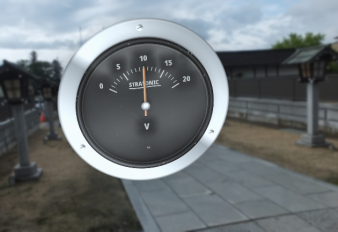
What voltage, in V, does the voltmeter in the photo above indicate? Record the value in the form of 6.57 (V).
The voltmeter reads 10 (V)
